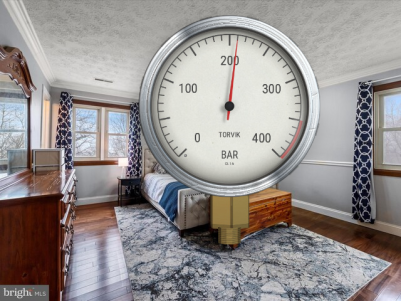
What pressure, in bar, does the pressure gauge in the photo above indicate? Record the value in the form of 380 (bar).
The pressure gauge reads 210 (bar)
